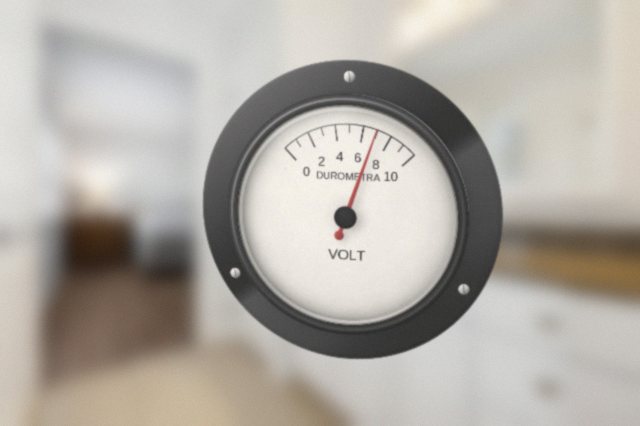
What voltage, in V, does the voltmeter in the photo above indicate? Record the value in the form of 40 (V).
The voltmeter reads 7 (V)
